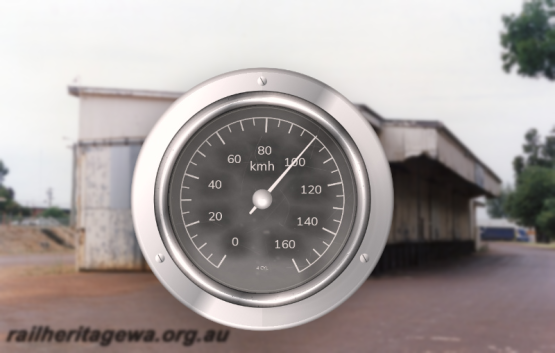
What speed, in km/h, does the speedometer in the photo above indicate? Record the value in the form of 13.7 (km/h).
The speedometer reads 100 (km/h)
